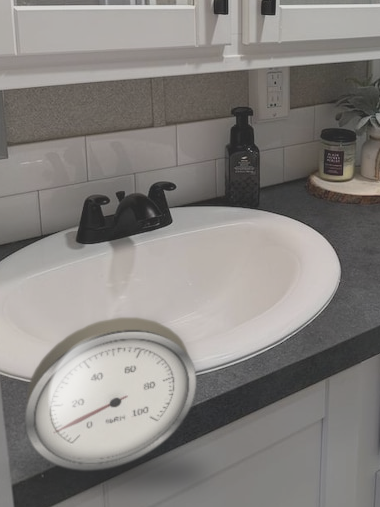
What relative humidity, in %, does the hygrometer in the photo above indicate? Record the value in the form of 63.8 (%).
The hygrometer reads 10 (%)
